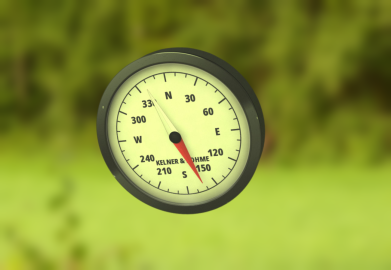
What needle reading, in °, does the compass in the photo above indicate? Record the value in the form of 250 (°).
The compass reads 160 (°)
